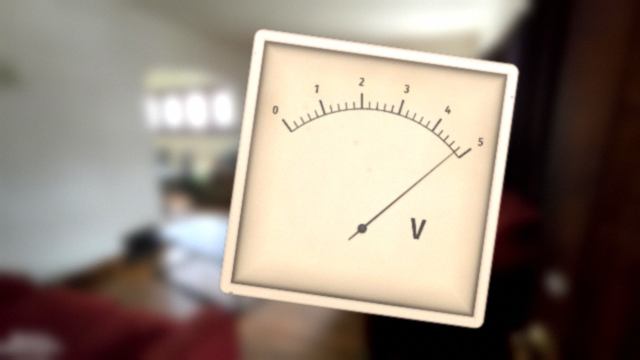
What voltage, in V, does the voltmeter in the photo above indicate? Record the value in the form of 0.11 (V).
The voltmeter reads 4.8 (V)
